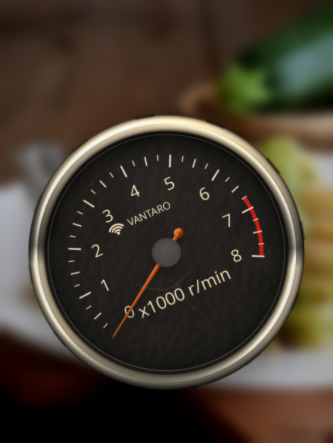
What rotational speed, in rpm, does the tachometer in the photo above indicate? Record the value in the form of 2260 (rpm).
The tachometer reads 0 (rpm)
